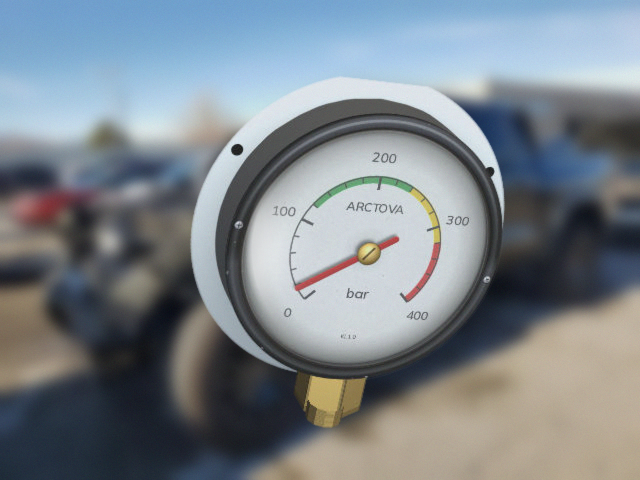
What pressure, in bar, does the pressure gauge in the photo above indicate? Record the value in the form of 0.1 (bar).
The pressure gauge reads 20 (bar)
